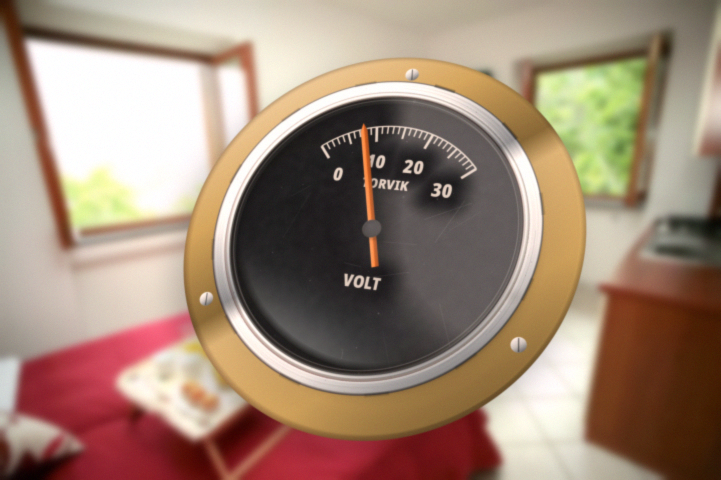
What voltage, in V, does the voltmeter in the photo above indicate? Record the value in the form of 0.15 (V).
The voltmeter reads 8 (V)
